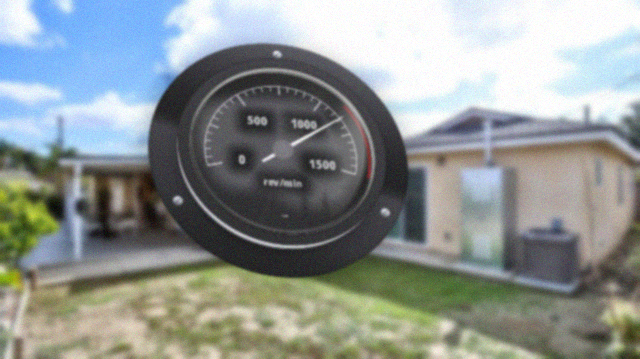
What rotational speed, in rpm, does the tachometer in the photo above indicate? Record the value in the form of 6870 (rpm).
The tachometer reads 1150 (rpm)
